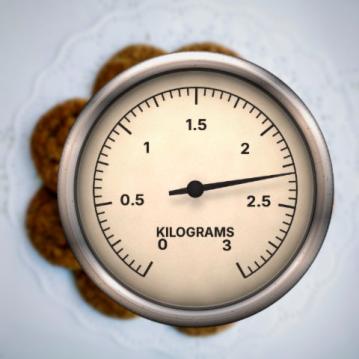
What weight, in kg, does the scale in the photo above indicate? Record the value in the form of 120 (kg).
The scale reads 2.3 (kg)
